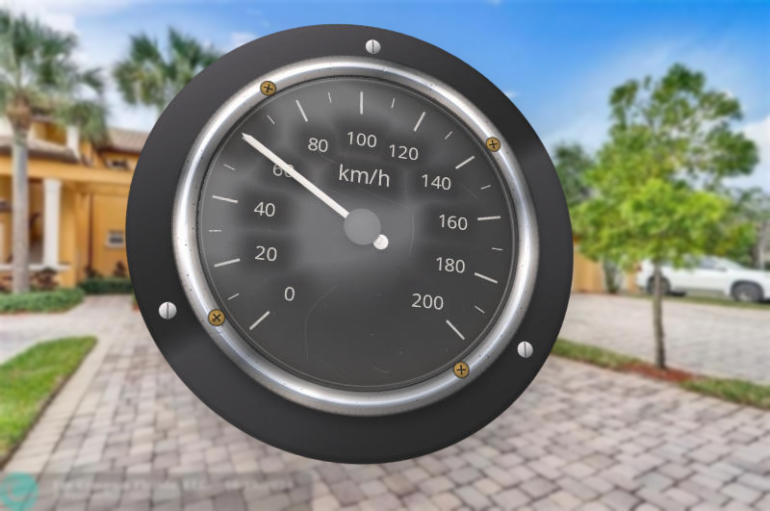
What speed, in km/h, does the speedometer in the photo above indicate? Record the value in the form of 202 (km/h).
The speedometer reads 60 (km/h)
